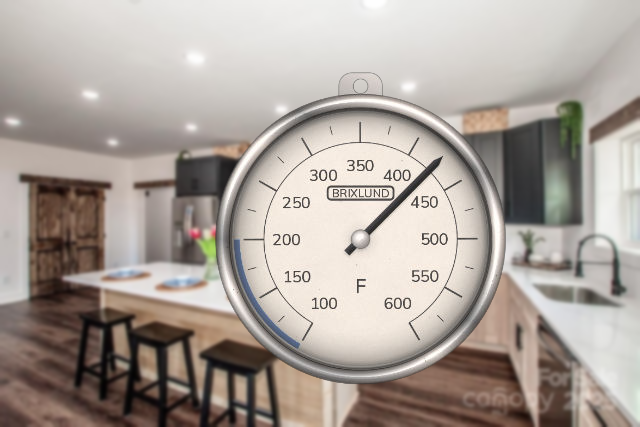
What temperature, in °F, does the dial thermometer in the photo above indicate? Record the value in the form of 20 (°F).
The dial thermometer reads 425 (°F)
